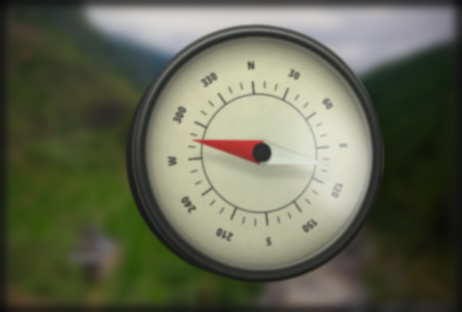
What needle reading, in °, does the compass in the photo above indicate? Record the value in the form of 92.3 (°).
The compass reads 285 (°)
